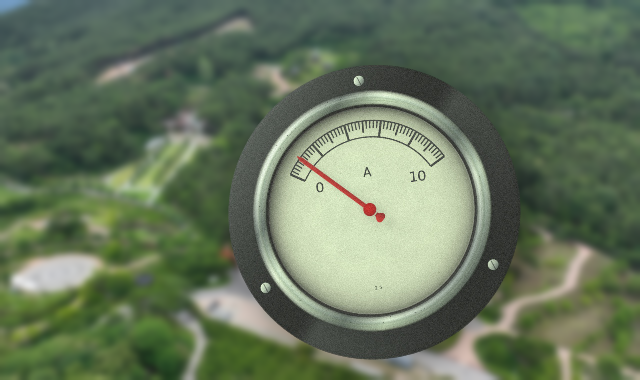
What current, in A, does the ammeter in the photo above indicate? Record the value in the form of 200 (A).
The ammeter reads 1 (A)
